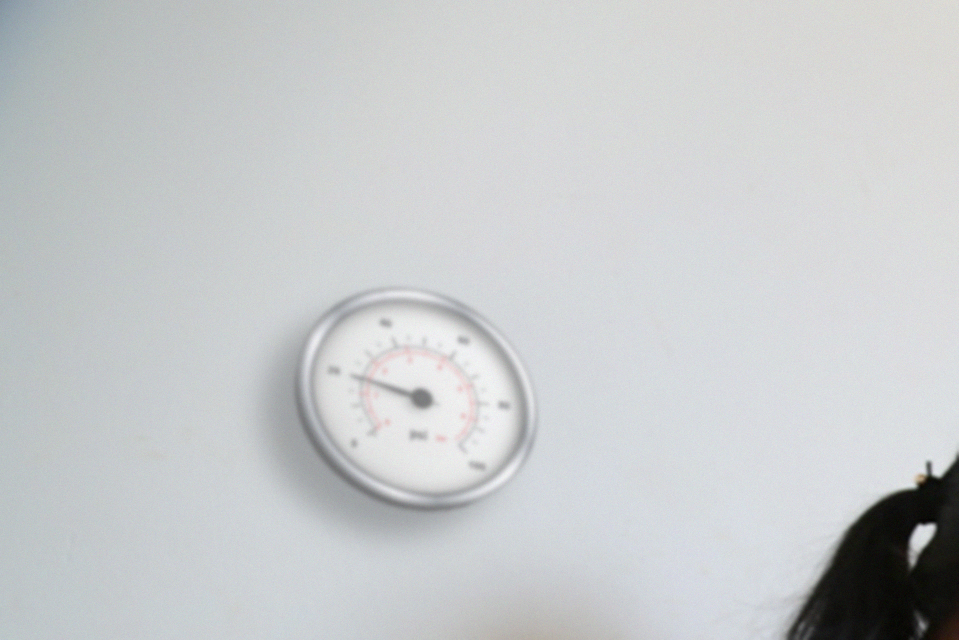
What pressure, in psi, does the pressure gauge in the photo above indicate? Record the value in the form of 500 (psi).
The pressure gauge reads 20 (psi)
